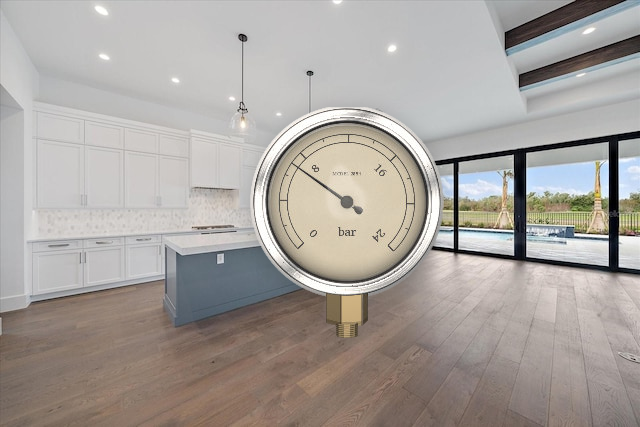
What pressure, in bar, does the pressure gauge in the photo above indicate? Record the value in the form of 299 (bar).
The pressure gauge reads 7 (bar)
